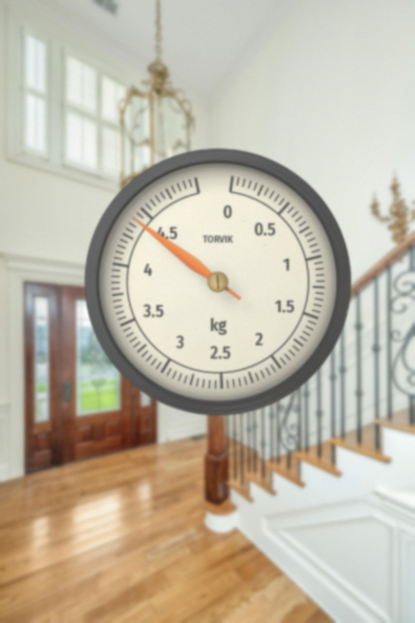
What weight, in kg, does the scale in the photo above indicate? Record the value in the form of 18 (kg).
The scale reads 4.4 (kg)
